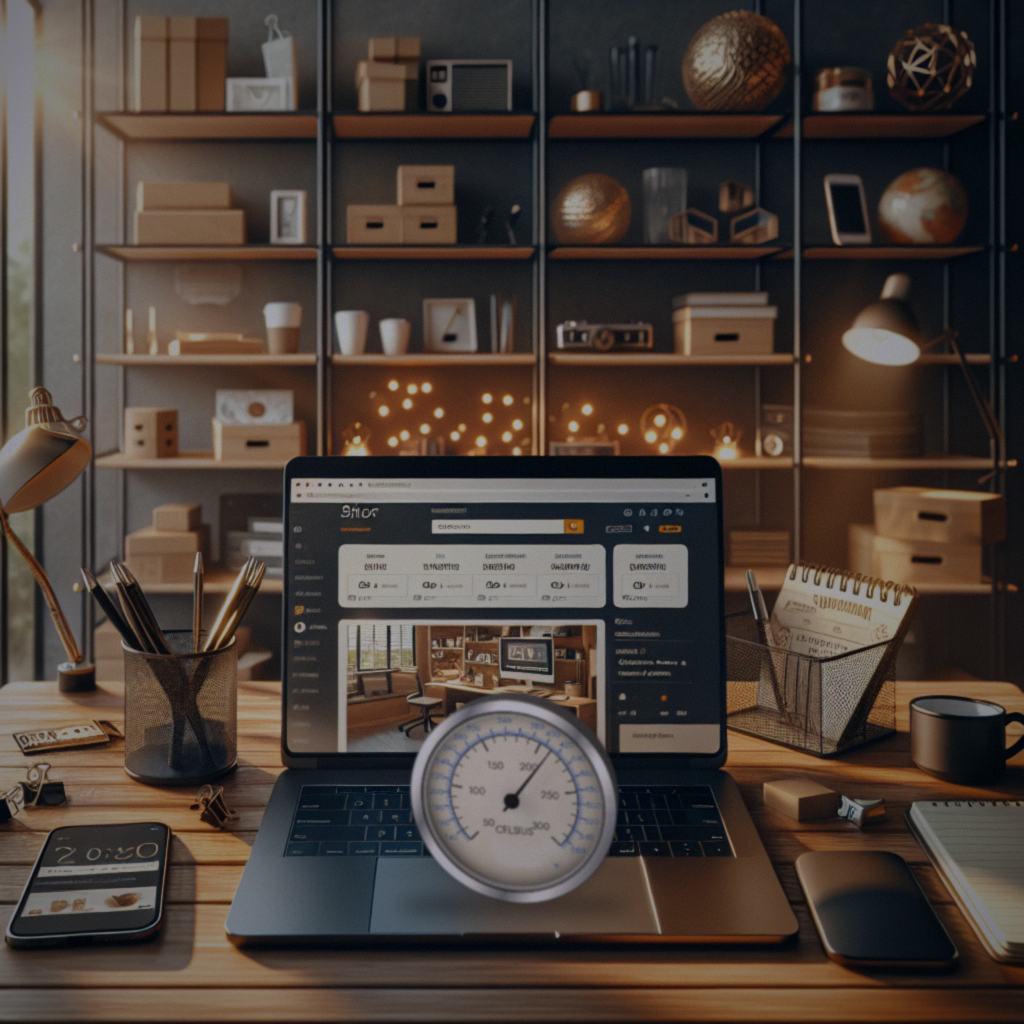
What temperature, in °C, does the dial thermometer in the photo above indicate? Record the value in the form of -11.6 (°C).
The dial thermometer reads 210 (°C)
